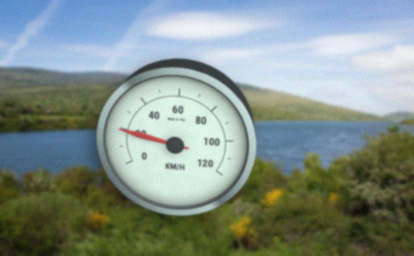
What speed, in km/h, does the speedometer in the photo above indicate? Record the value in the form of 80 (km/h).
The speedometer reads 20 (km/h)
